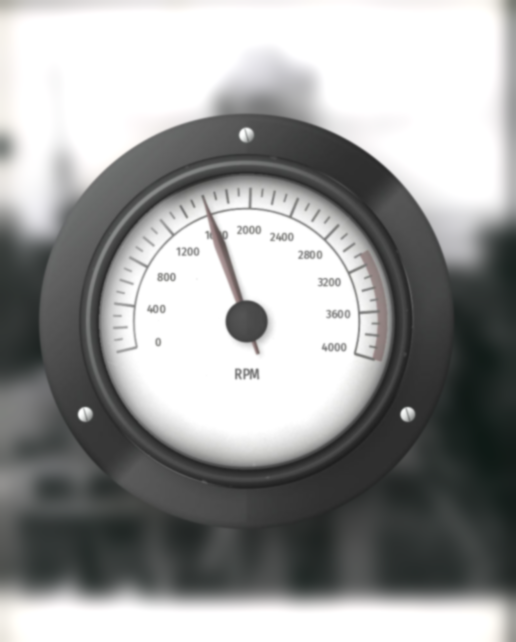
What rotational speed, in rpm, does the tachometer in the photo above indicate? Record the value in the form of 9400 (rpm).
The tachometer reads 1600 (rpm)
